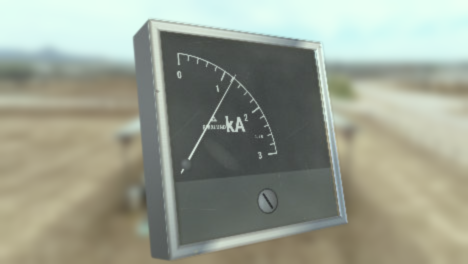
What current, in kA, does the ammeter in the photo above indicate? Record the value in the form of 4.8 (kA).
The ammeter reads 1.2 (kA)
